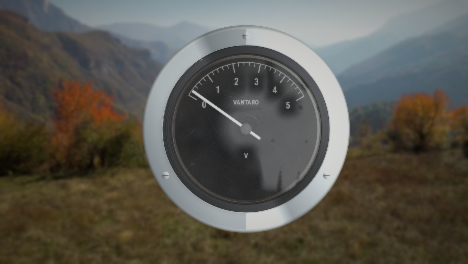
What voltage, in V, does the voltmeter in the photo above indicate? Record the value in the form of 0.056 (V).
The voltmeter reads 0.2 (V)
